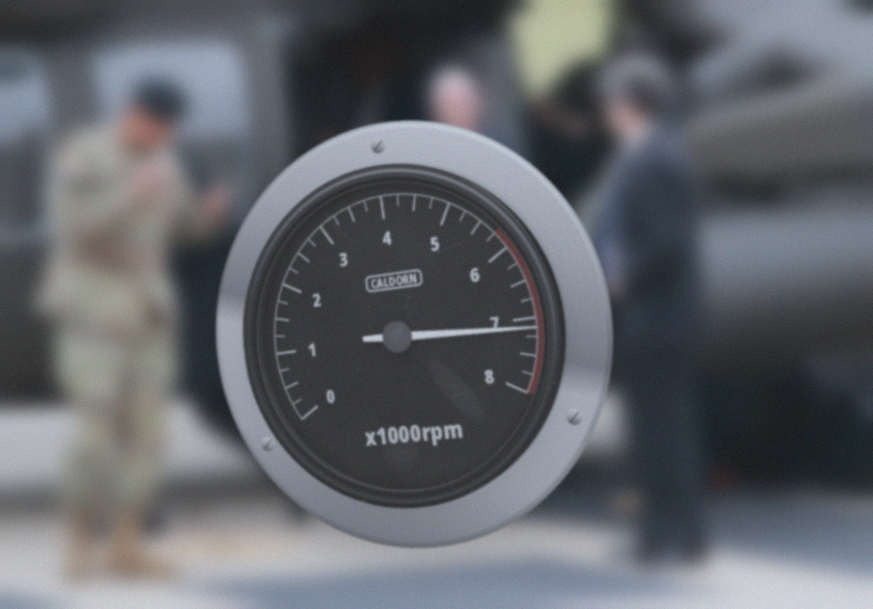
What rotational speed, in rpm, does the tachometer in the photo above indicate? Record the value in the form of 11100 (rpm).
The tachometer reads 7125 (rpm)
